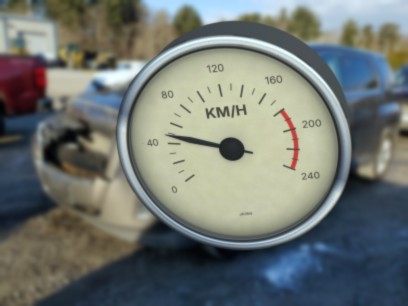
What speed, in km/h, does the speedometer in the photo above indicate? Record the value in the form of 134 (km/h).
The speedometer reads 50 (km/h)
